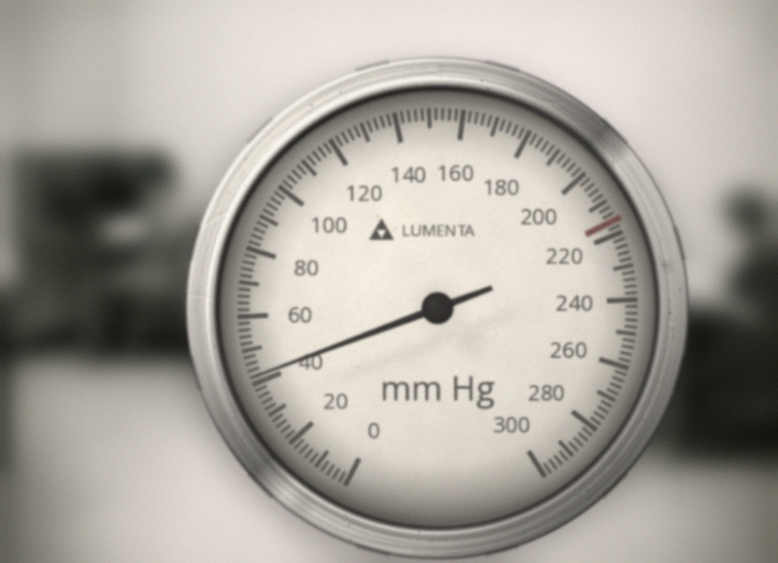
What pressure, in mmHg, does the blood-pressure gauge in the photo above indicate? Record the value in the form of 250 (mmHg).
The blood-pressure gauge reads 42 (mmHg)
